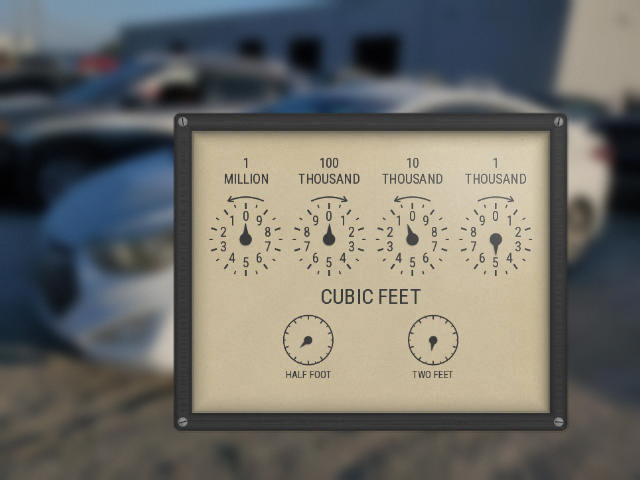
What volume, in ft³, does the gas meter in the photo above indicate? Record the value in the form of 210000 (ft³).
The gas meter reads 500 (ft³)
